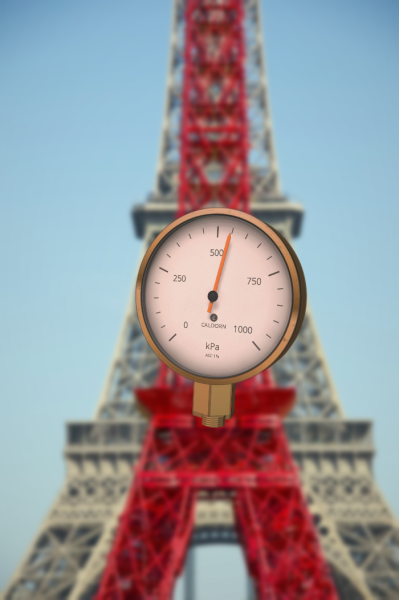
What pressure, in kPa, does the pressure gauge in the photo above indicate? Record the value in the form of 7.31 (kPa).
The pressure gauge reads 550 (kPa)
